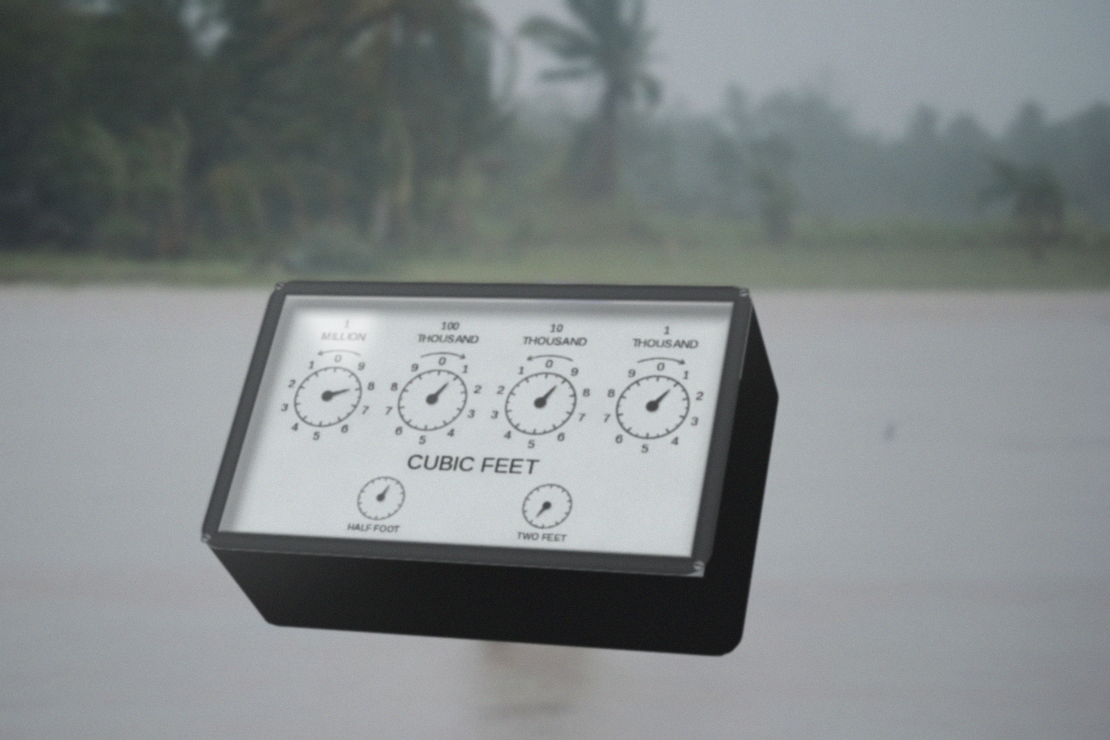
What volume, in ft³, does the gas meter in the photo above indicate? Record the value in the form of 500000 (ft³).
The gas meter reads 809100 (ft³)
